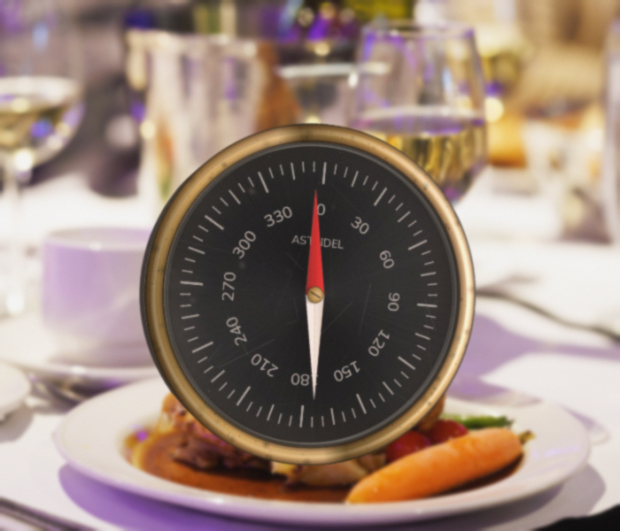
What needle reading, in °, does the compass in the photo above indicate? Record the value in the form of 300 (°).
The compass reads 355 (°)
